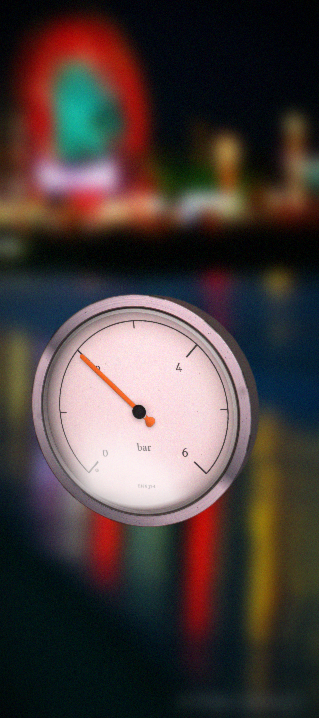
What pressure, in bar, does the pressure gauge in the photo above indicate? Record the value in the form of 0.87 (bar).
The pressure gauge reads 2 (bar)
